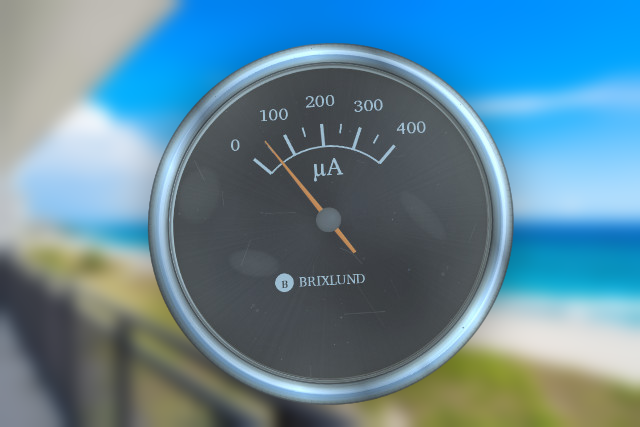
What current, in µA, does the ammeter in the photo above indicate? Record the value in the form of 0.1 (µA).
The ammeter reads 50 (µA)
